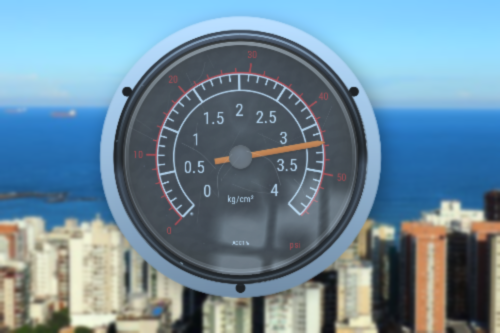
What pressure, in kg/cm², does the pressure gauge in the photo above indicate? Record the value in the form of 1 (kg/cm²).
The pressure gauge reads 3.2 (kg/cm²)
